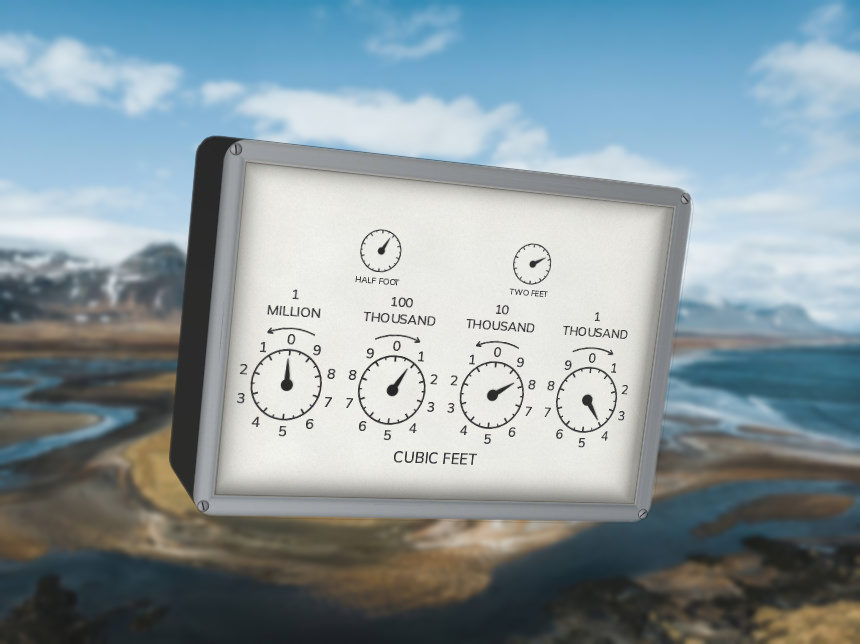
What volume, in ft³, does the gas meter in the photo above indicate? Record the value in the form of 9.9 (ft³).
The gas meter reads 8400 (ft³)
